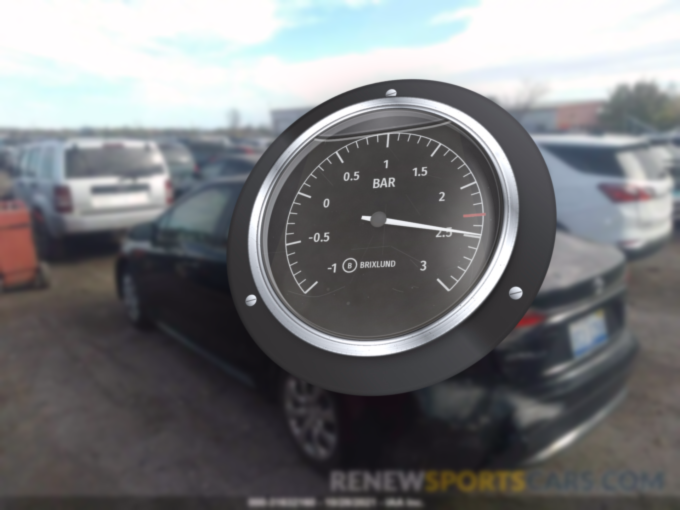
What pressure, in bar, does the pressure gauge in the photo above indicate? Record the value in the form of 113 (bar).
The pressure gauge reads 2.5 (bar)
